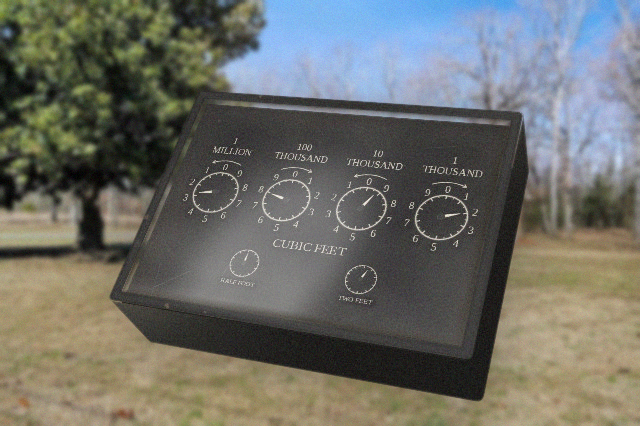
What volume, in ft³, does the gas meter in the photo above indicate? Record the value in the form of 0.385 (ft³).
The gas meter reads 279200 (ft³)
